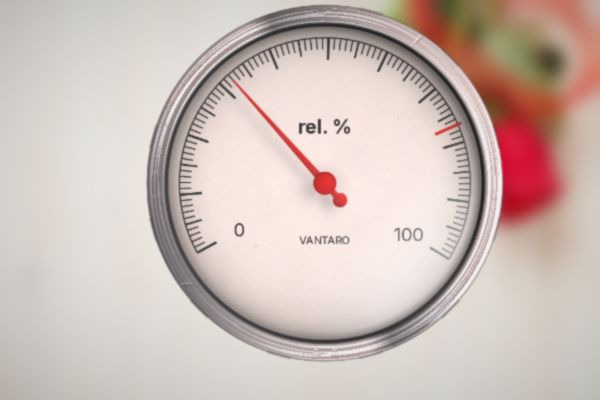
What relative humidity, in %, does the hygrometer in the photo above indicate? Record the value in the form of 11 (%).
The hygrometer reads 32 (%)
